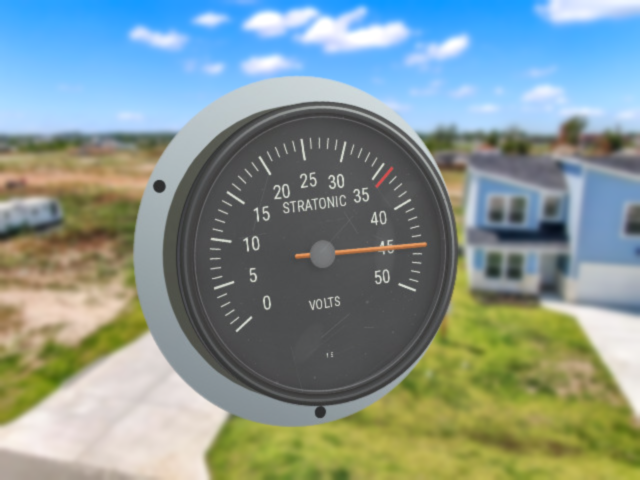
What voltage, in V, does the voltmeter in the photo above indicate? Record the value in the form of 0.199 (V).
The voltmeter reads 45 (V)
